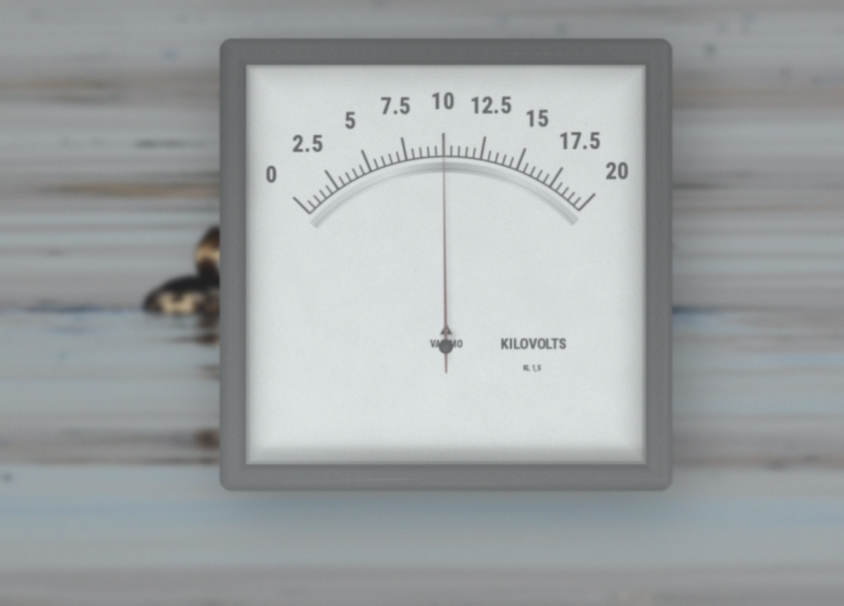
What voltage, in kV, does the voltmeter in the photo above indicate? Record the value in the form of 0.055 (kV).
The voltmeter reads 10 (kV)
